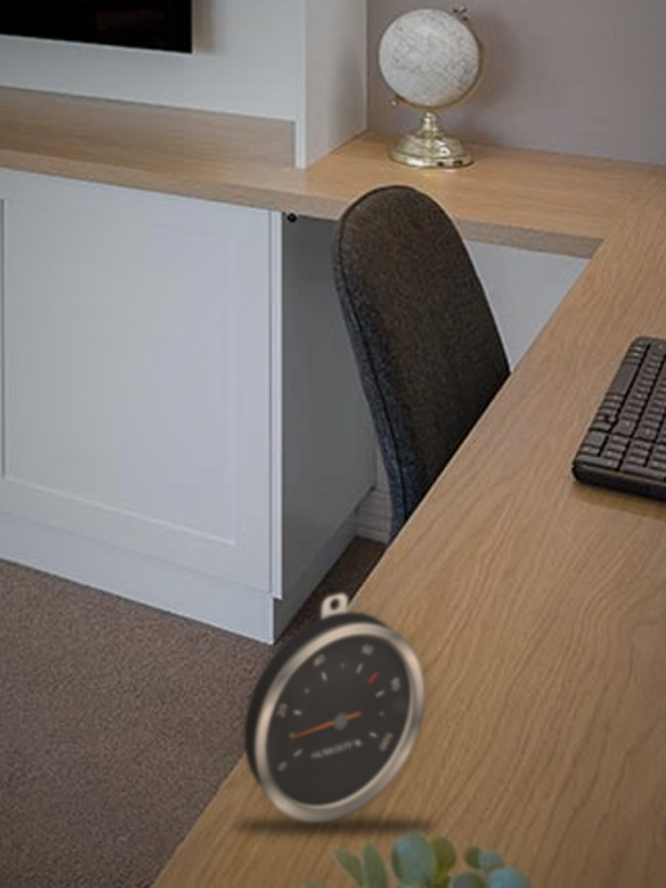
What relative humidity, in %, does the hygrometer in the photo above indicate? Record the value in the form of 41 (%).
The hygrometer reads 10 (%)
